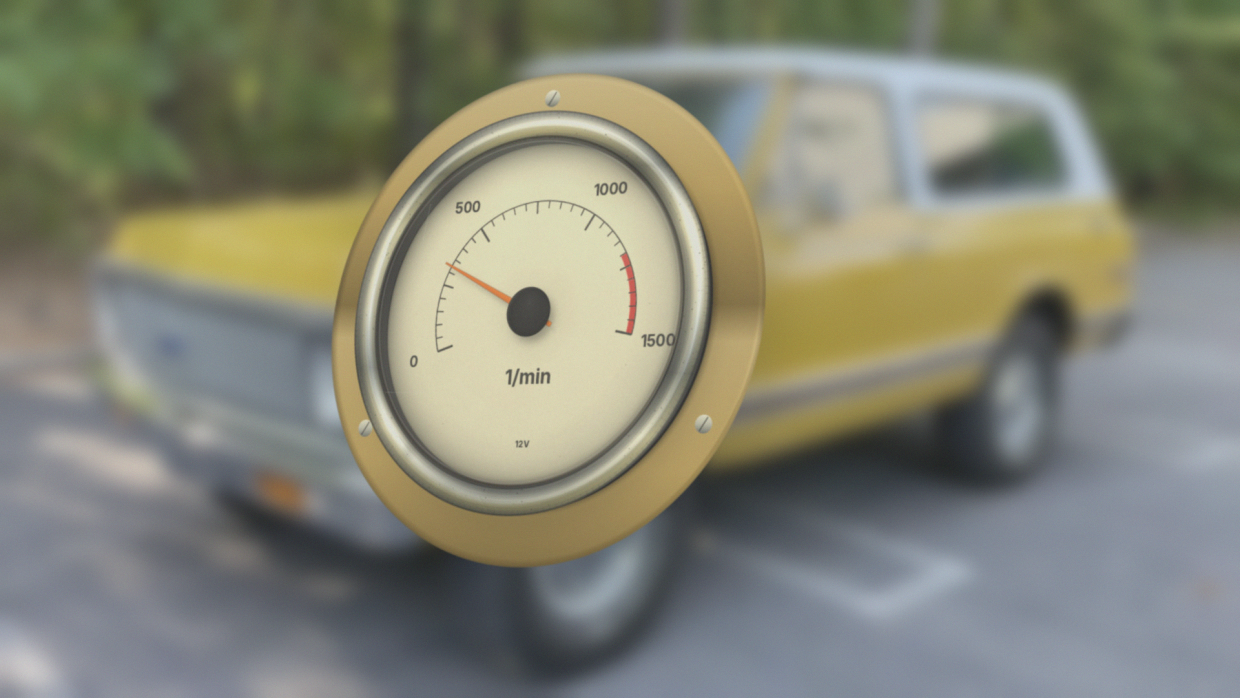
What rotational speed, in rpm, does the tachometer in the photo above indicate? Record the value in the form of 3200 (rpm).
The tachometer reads 325 (rpm)
